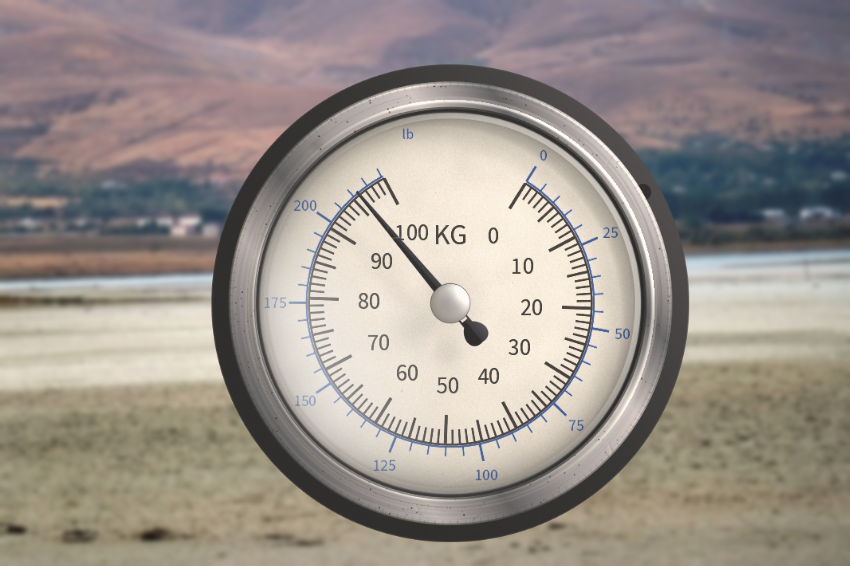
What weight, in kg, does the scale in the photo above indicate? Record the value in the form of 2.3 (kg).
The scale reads 96 (kg)
